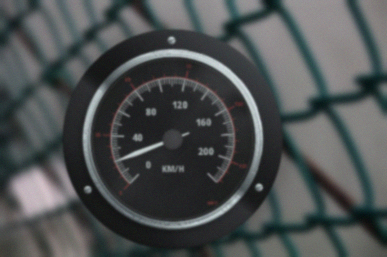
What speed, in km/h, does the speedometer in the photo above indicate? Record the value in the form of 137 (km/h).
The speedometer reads 20 (km/h)
